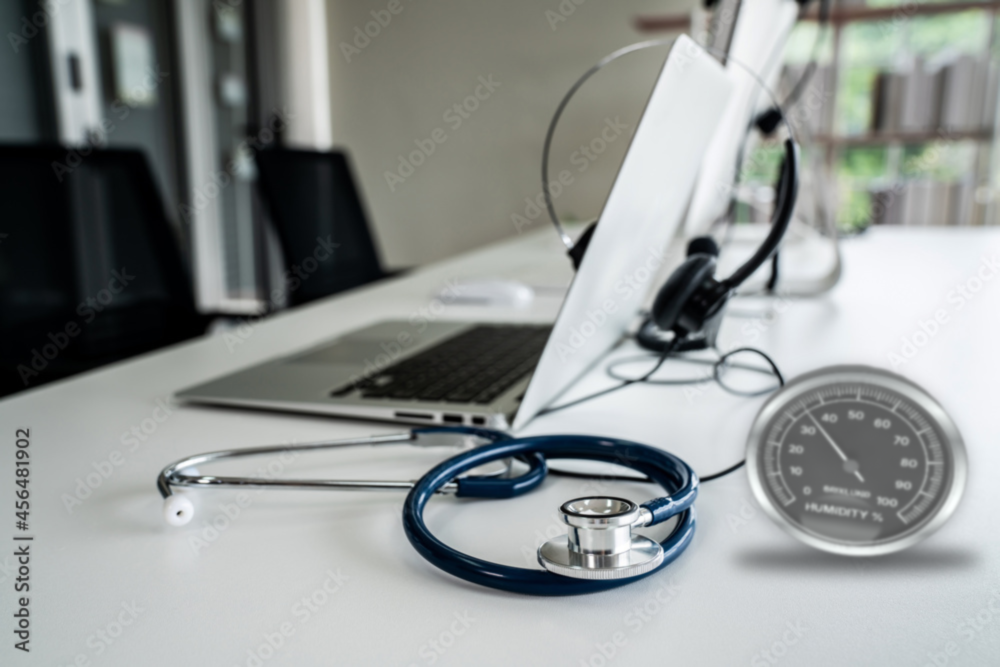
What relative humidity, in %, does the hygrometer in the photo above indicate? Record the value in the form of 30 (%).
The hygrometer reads 35 (%)
